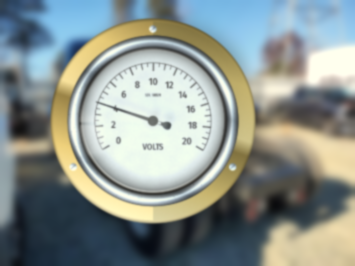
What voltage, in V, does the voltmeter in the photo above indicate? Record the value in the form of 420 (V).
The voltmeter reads 4 (V)
